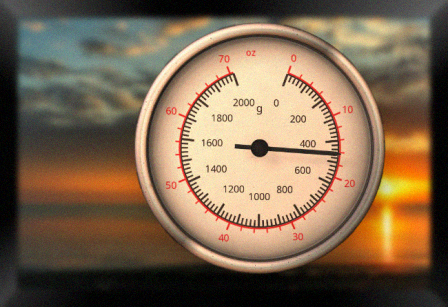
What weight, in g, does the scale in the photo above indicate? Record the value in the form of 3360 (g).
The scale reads 460 (g)
